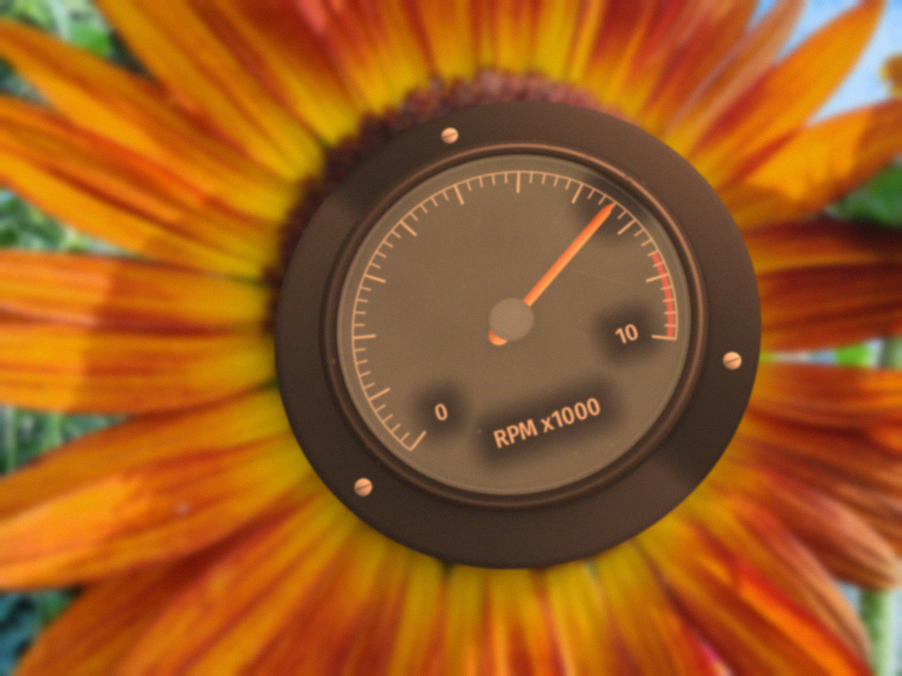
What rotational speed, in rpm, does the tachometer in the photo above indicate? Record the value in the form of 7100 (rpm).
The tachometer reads 7600 (rpm)
